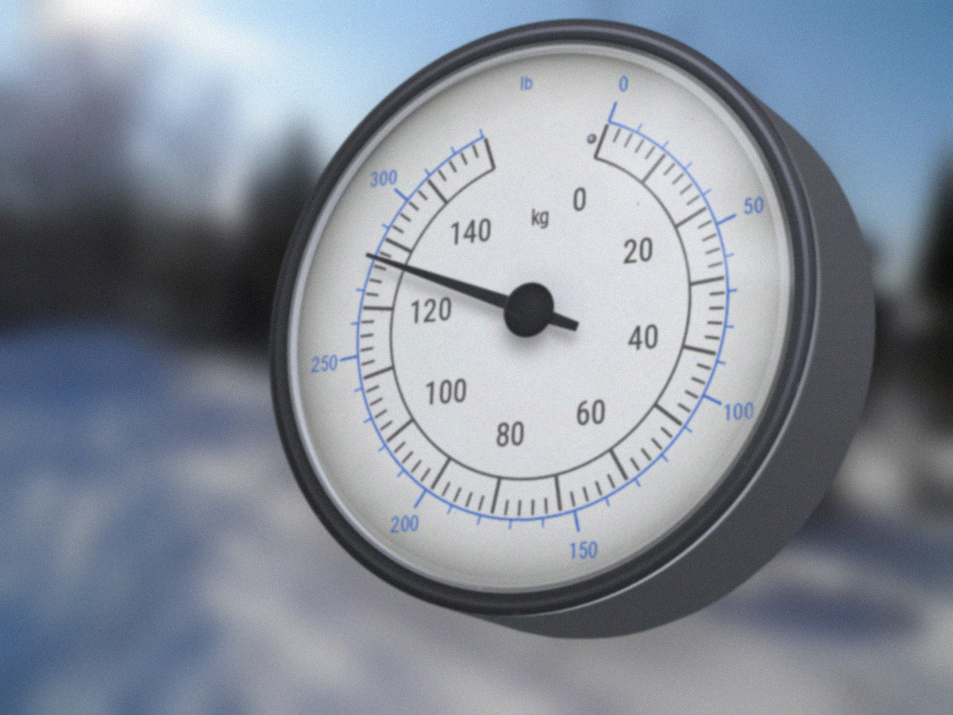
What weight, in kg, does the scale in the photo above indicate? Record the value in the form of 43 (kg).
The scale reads 127 (kg)
